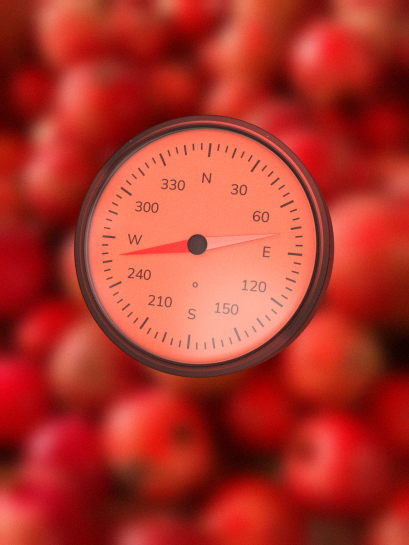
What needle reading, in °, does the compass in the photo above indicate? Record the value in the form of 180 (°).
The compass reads 257.5 (°)
